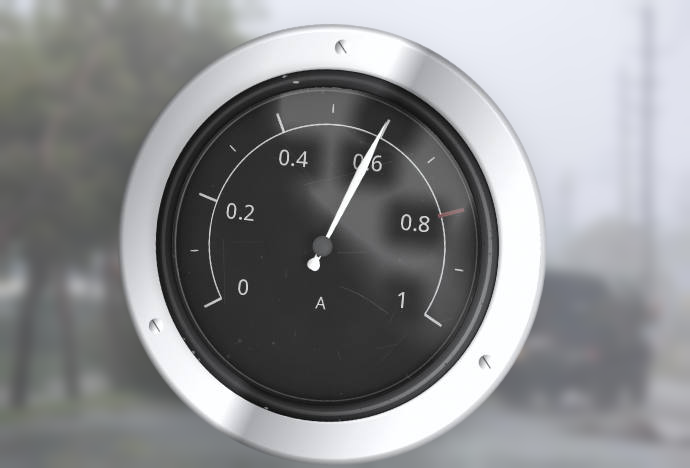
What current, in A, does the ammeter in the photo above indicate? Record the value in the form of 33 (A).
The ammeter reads 0.6 (A)
